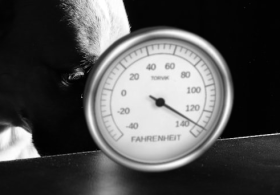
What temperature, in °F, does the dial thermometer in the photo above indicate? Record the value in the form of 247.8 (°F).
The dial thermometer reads 132 (°F)
